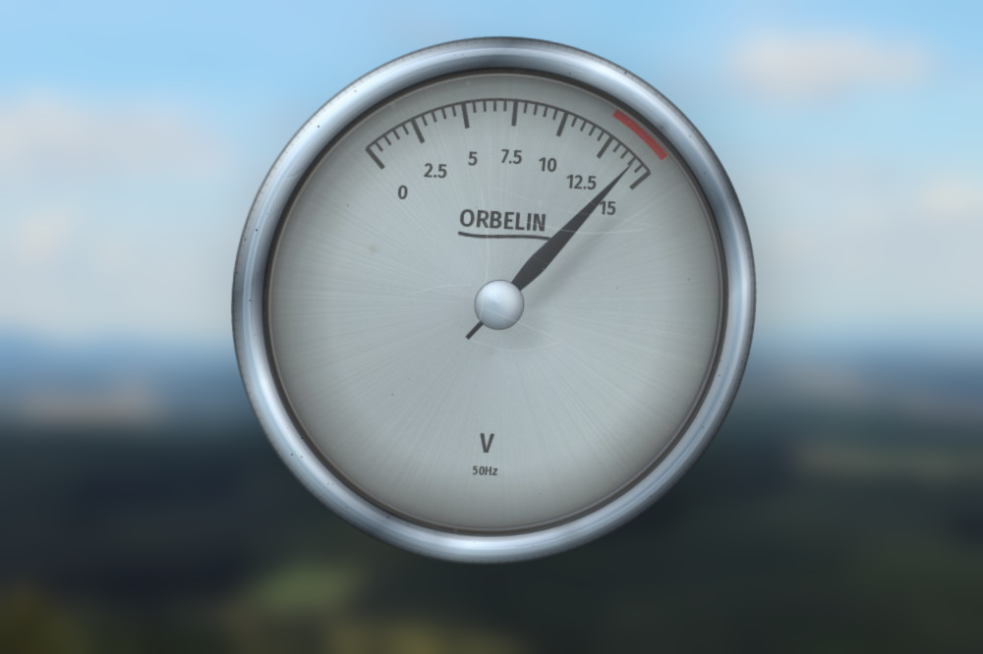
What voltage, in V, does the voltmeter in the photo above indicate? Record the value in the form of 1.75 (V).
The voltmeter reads 14 (V)
